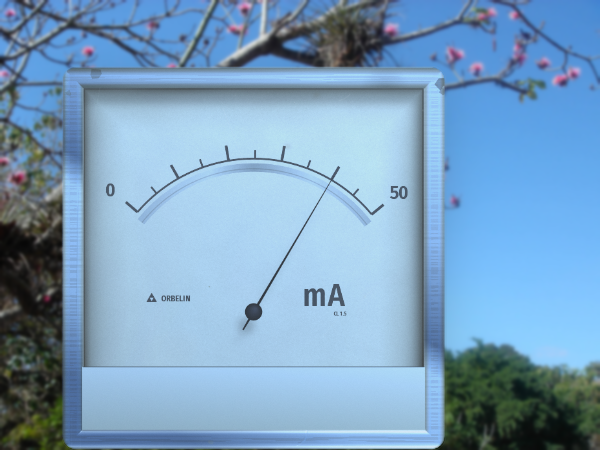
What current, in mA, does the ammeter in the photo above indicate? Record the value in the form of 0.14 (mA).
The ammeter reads 40 (mA)
